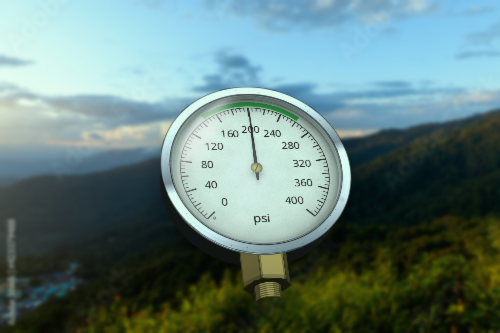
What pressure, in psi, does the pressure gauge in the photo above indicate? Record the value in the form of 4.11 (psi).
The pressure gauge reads 200 (psi)
